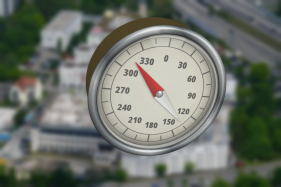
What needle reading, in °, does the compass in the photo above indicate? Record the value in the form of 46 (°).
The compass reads 315 (°)
